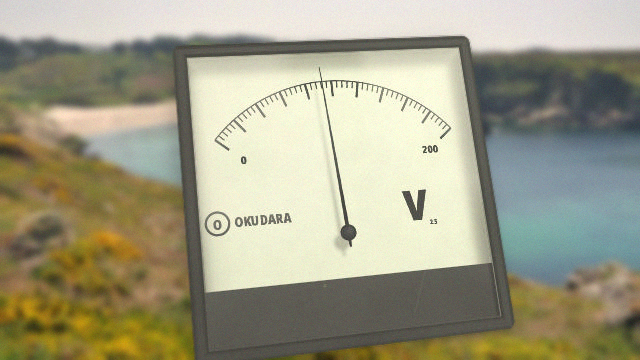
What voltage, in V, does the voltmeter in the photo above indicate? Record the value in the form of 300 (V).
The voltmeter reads 92 (V)
